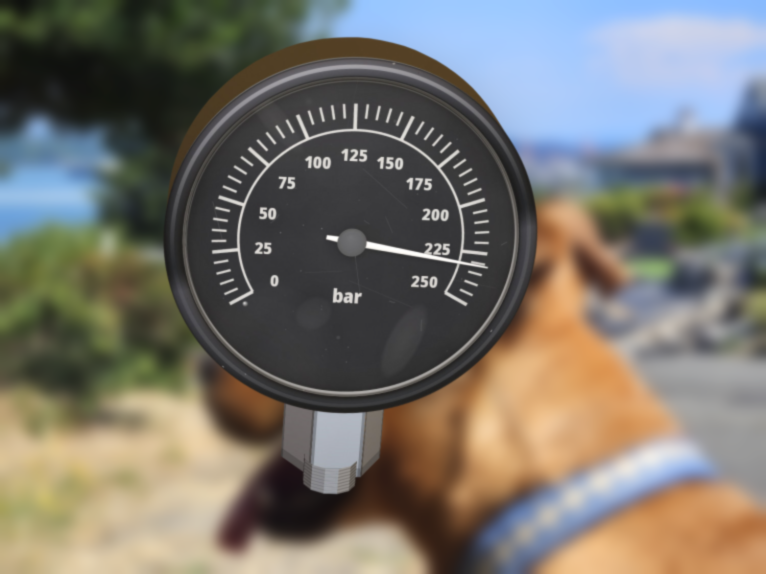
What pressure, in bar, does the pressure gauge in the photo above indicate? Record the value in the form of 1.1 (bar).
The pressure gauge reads 230 (bar)
